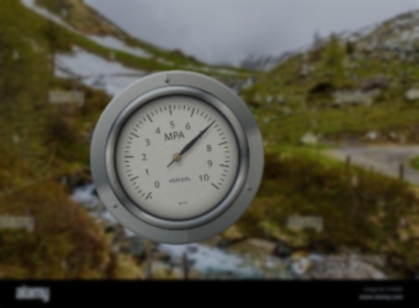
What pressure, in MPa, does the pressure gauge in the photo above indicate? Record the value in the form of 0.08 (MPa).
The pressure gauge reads 7 (MPa)
